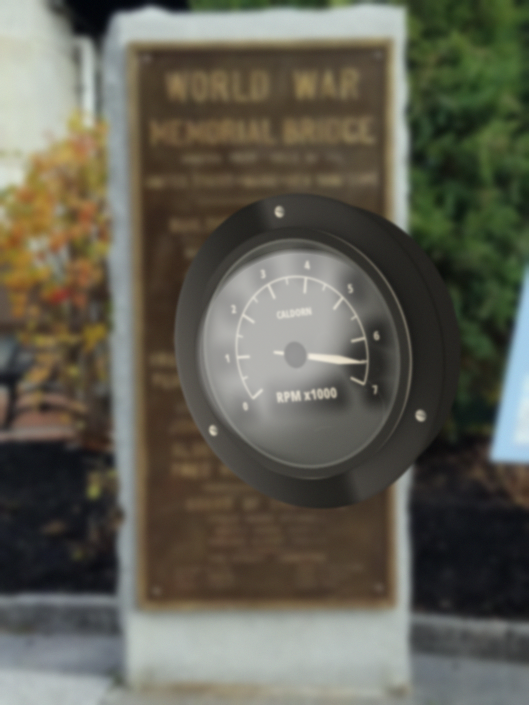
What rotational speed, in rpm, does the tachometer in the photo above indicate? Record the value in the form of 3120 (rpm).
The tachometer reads 6500 (rpm)
